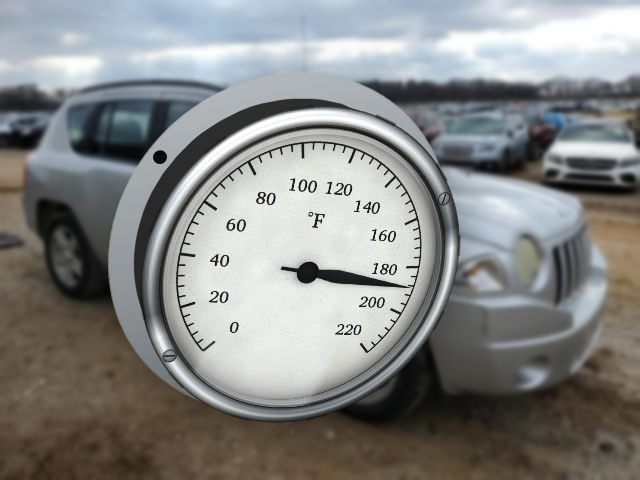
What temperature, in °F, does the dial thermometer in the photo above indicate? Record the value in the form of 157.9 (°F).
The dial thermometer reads 188 (°F)
